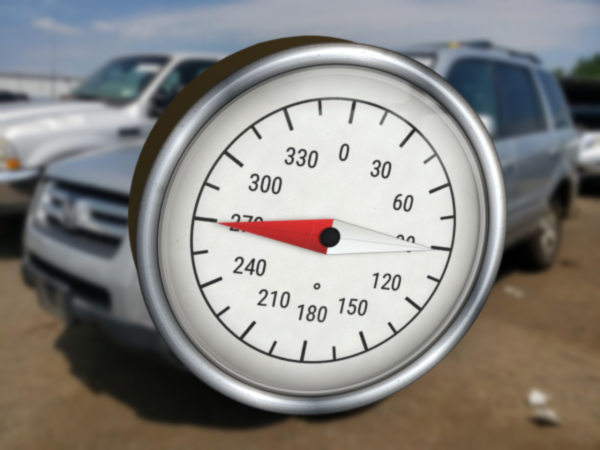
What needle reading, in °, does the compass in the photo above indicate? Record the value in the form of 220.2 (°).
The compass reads 270 (°)
